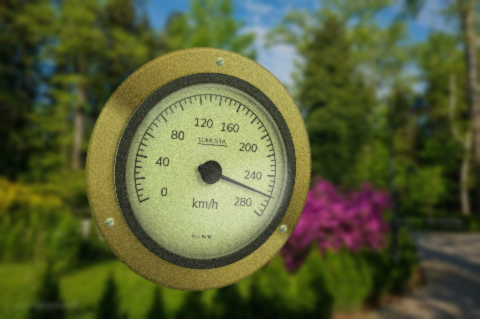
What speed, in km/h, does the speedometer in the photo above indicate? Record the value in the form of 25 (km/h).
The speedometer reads 260 (km/h)
